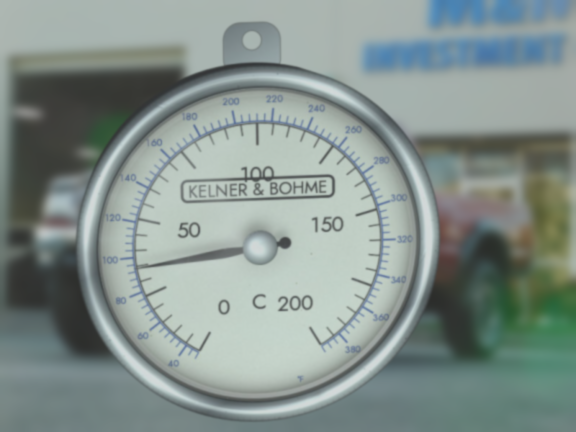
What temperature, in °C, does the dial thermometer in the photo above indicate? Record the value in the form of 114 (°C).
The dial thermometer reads 35 (°C)
